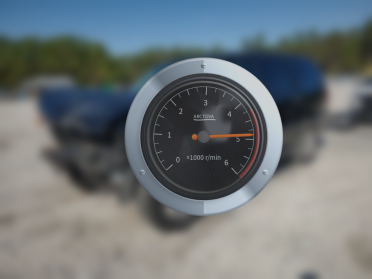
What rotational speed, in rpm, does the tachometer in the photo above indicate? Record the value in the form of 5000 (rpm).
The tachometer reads 4875 (rpm)
